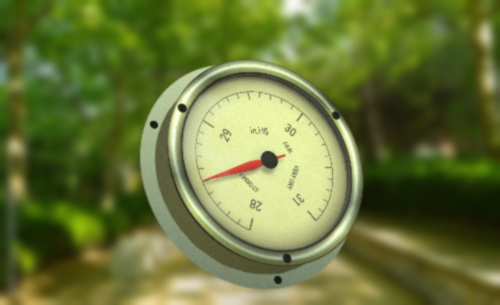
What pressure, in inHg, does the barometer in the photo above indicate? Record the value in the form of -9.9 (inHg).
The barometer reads 28.5 (inHg)
